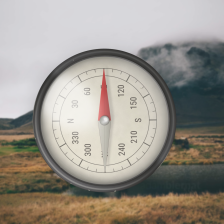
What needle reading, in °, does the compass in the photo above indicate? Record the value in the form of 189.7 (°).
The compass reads 90 (°)
